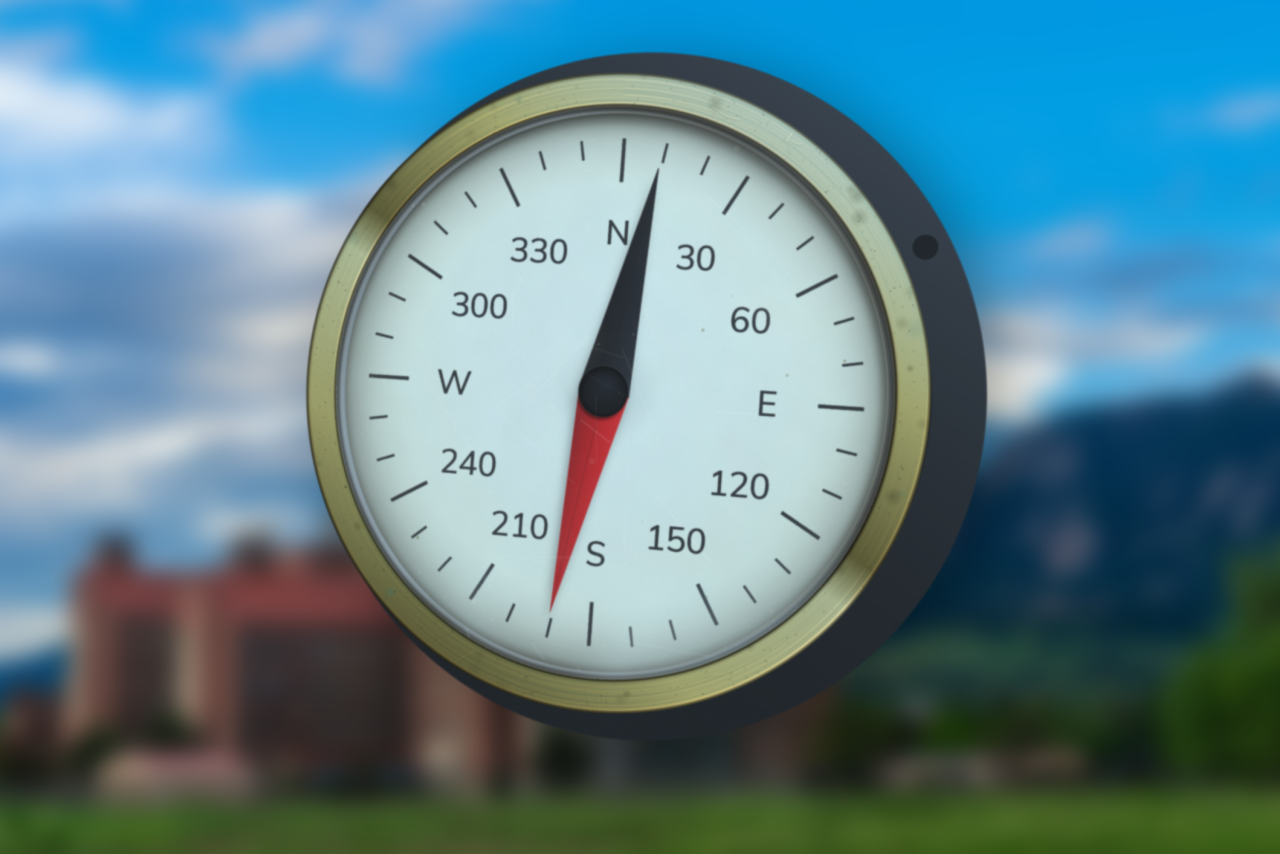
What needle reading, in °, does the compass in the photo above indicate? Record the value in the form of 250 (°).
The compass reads 190 (°)
